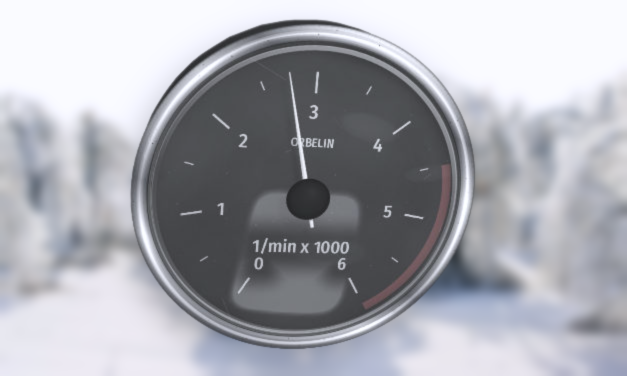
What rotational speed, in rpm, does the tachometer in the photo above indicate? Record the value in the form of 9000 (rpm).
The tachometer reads 2750 (rpm)
